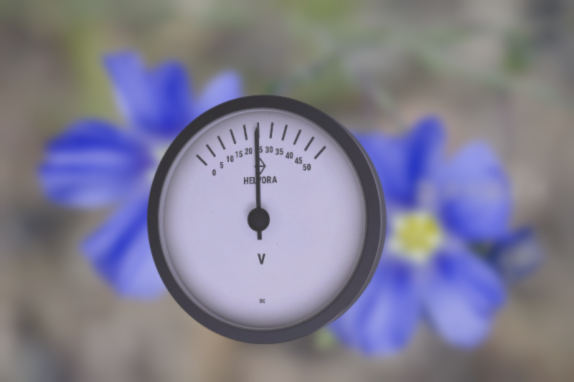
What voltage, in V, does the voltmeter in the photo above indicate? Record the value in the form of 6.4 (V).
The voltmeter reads 25 (V)
